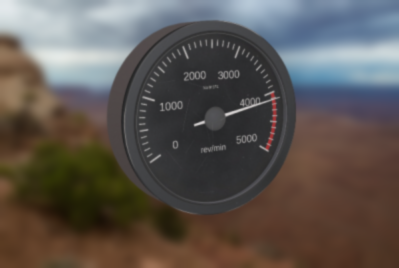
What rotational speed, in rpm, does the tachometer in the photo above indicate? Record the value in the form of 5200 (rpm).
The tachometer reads 4100 (rpm)
